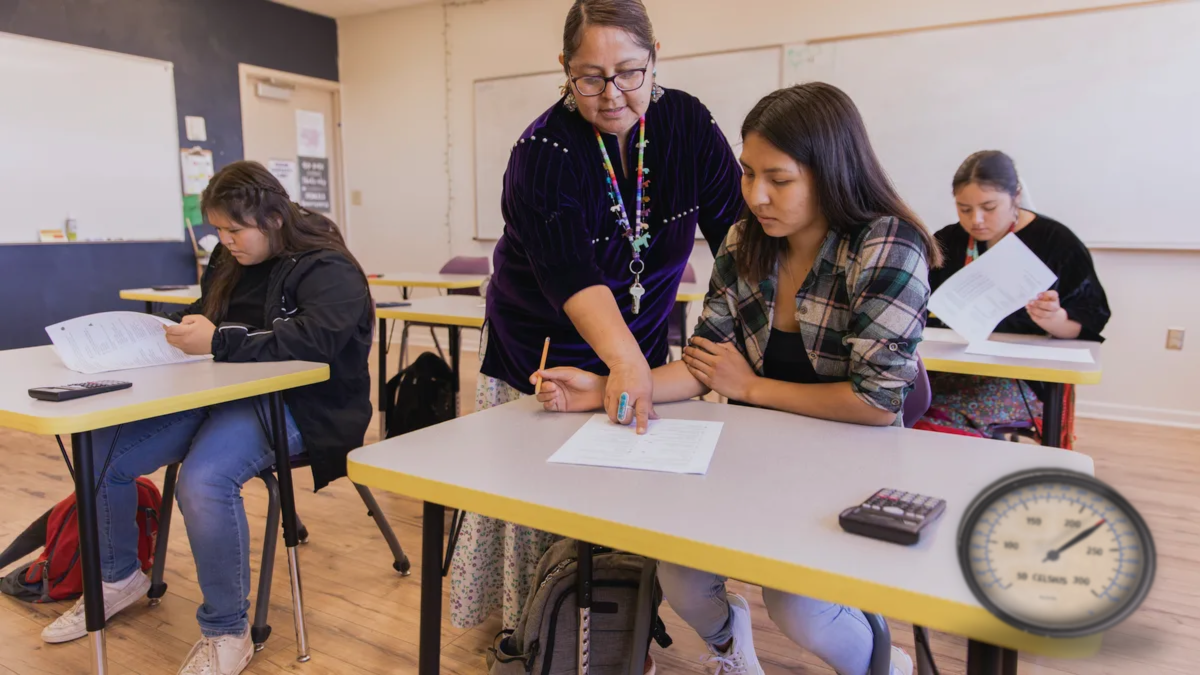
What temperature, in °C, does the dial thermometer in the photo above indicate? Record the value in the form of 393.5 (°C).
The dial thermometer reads 220 (°C)
